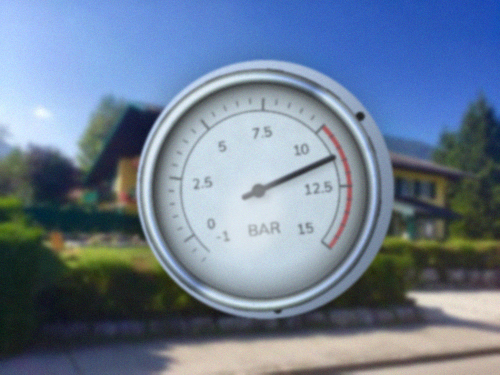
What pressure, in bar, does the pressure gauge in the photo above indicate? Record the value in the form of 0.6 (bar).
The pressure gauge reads 11.25 (bar)
